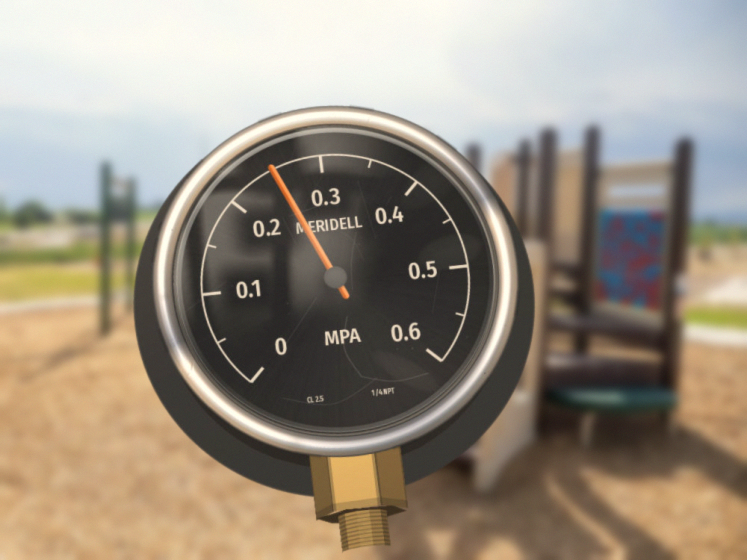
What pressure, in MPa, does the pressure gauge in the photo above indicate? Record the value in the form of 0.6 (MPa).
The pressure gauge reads 0.25 (MPa)
